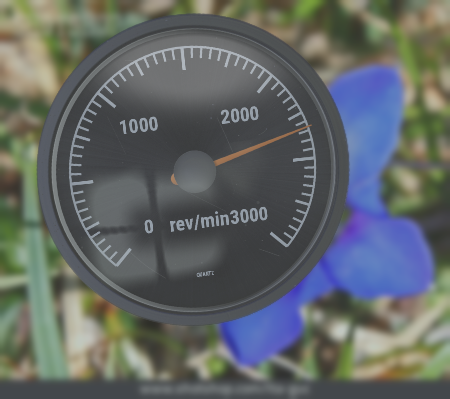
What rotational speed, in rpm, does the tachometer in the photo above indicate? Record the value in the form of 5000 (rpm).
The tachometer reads 2325 (rpm)
